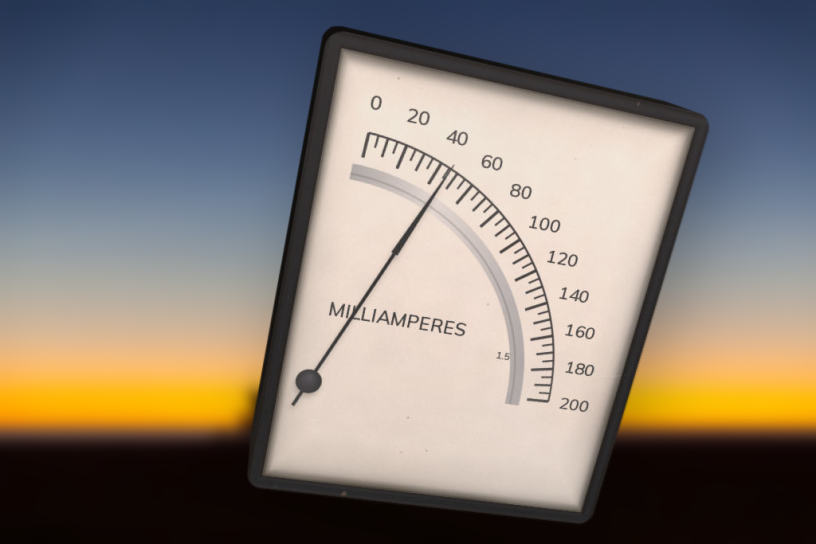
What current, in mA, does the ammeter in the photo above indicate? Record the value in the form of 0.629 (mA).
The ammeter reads 45 (mA)
